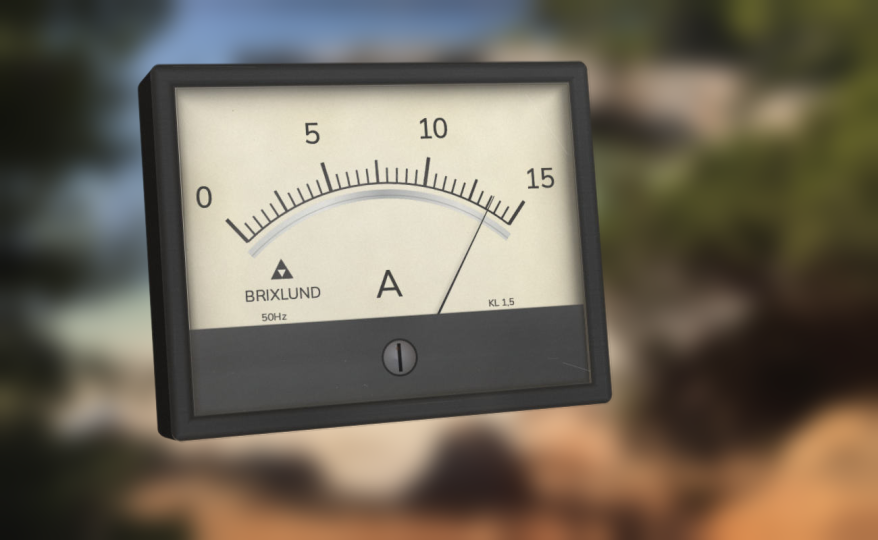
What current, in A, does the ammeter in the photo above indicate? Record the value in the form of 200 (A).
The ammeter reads 13.5 (A)
